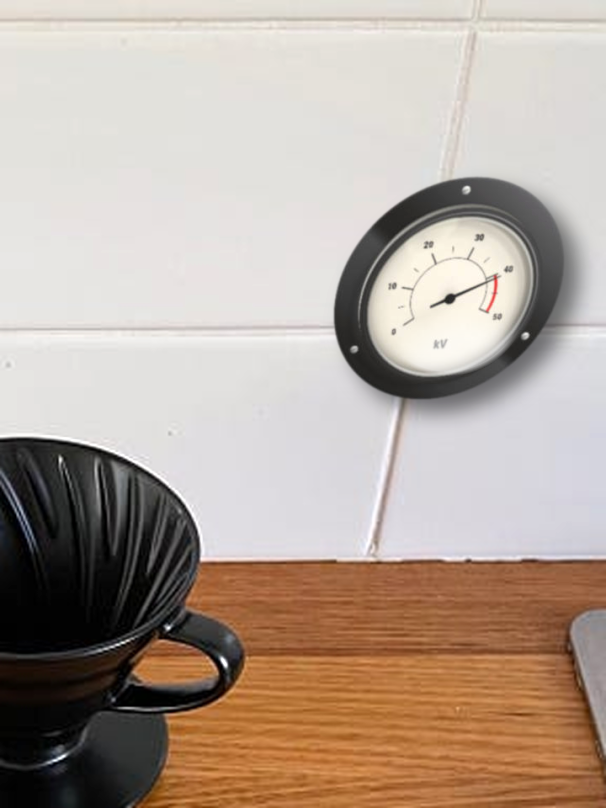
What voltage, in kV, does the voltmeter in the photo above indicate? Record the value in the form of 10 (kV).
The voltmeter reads 40 (kV)
